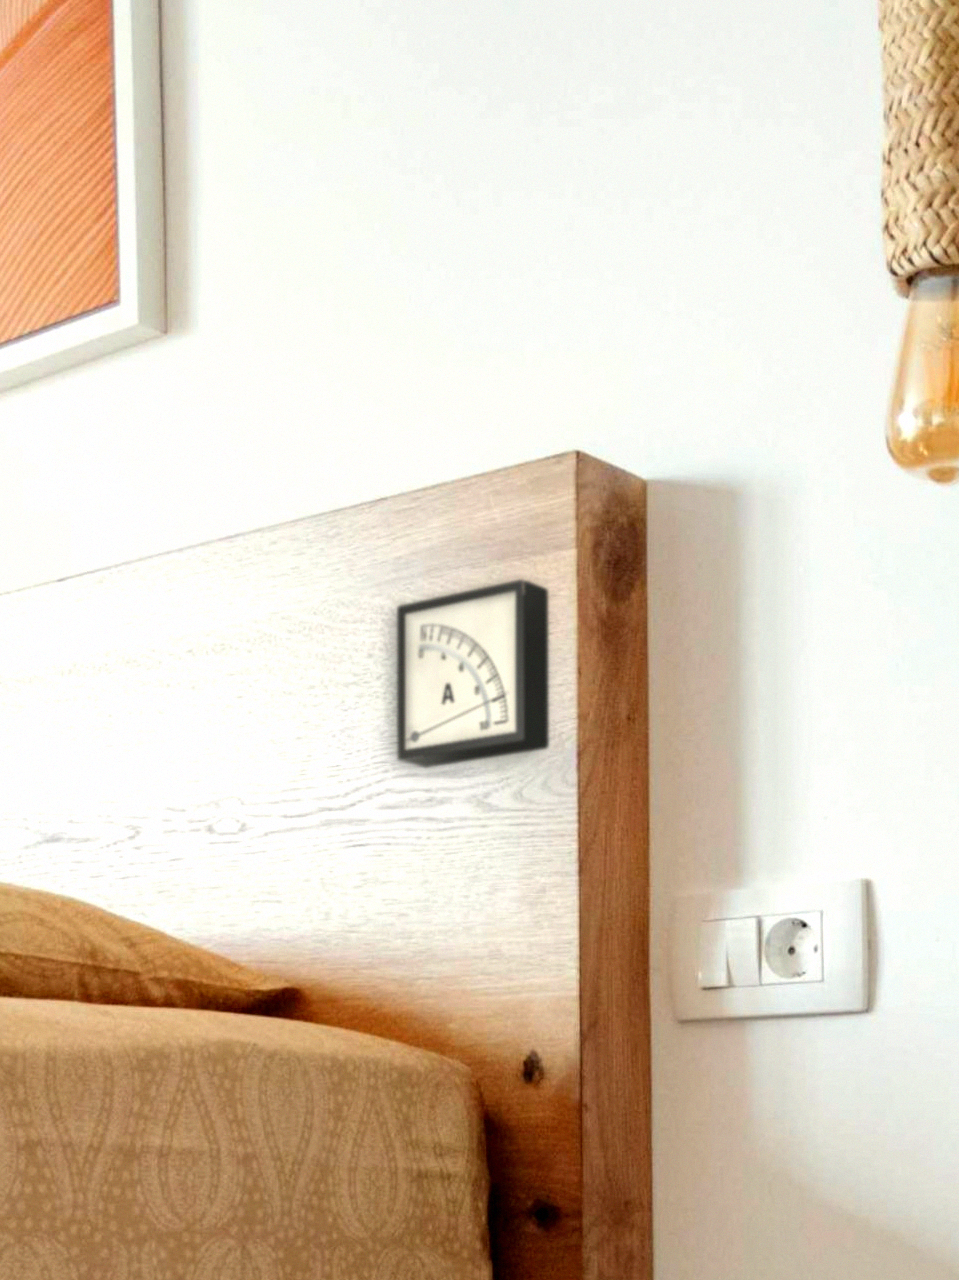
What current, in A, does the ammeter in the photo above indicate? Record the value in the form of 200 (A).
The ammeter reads 9 (A)
